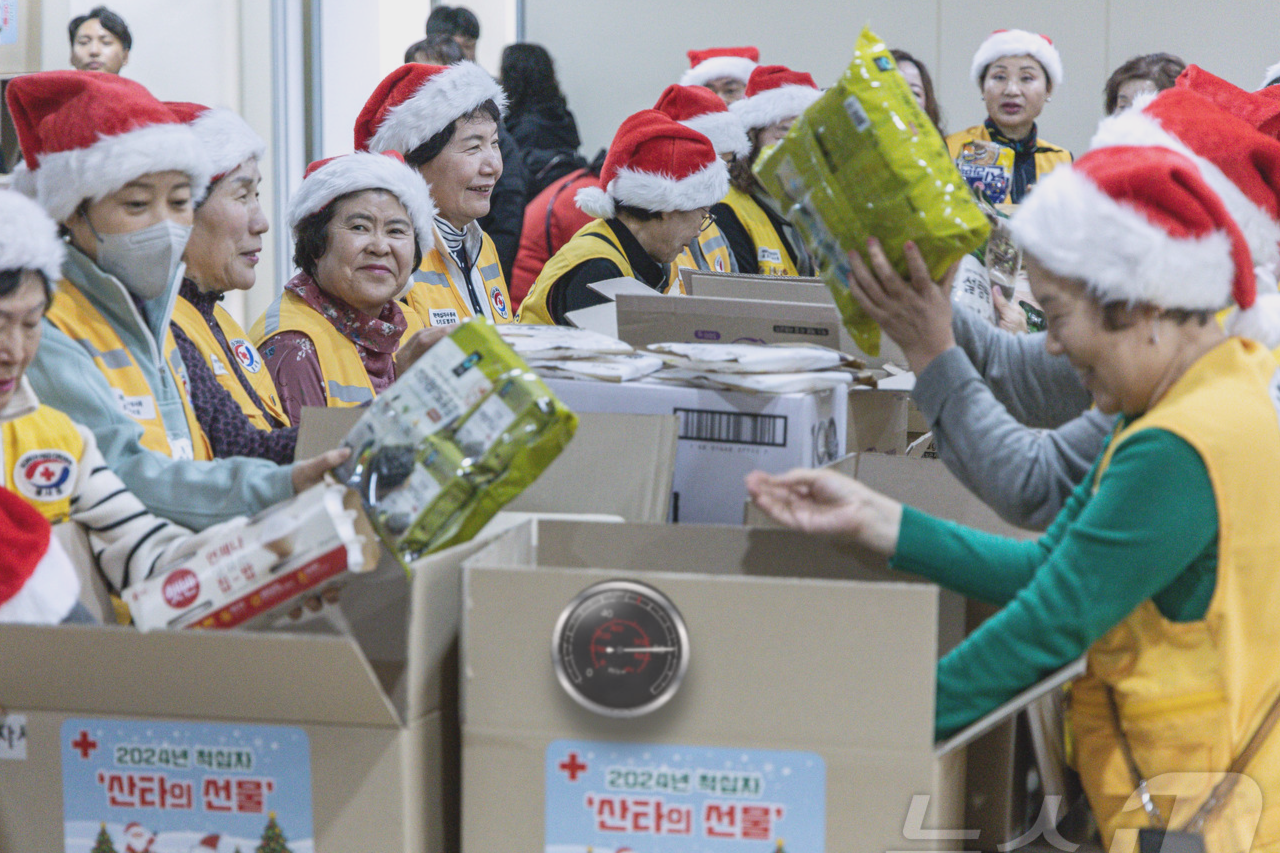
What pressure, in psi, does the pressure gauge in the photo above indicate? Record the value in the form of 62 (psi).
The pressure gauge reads 80 (psi)
